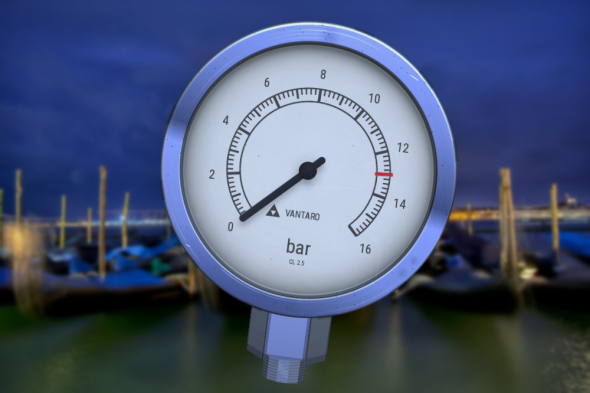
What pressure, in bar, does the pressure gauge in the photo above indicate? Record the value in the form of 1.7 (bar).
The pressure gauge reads 0 (bar)
